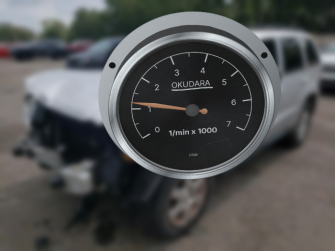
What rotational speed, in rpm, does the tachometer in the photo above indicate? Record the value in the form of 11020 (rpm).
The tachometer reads 1250 (rpm)
